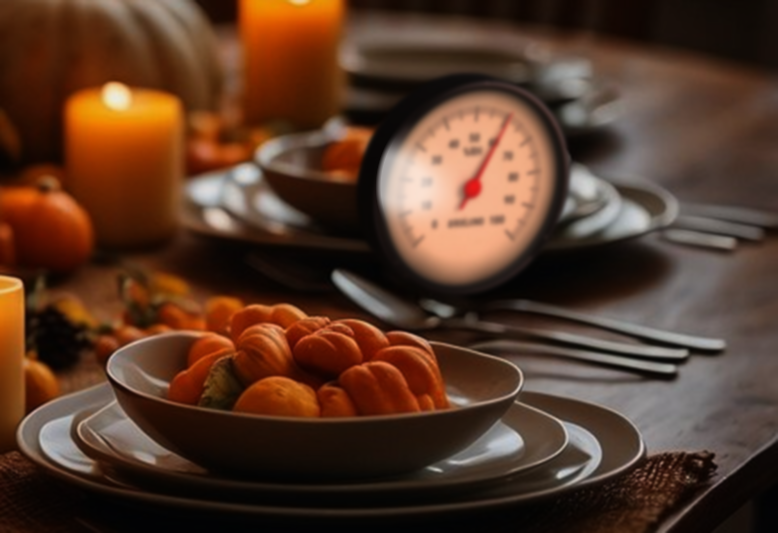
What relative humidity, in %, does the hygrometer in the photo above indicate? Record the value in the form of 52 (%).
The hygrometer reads 60 (%)
